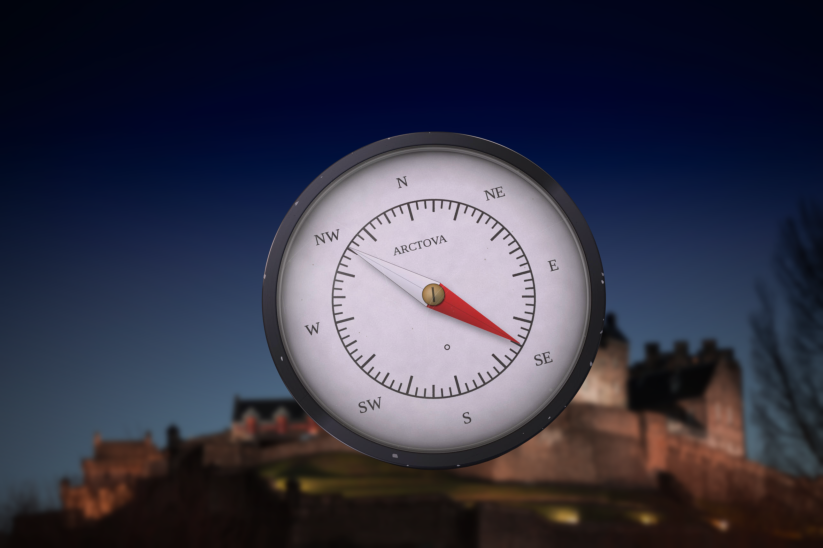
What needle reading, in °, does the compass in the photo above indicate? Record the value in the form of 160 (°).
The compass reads 135 (°)
